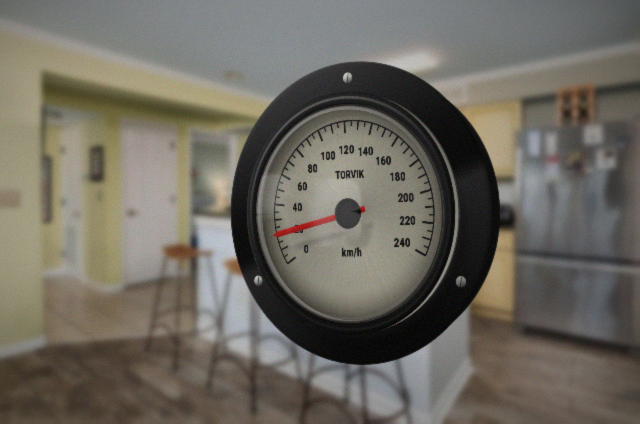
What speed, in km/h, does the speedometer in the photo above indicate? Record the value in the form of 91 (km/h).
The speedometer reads 20 (km/h)
